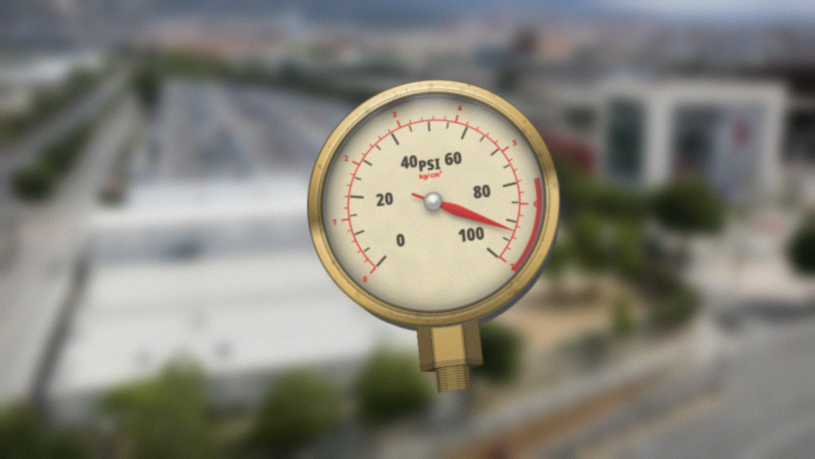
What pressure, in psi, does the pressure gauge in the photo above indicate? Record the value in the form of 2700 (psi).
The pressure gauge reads 92.5 (psi)
